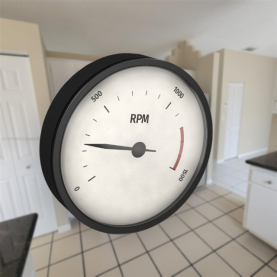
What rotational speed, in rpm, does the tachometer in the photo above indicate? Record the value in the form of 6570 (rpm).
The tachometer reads 250 (rpm)
